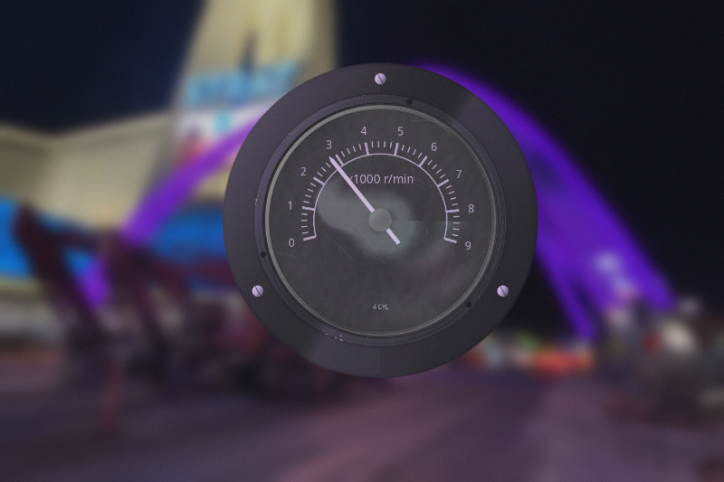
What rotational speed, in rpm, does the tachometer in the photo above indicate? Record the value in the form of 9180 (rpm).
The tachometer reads 2800 (rpm)
